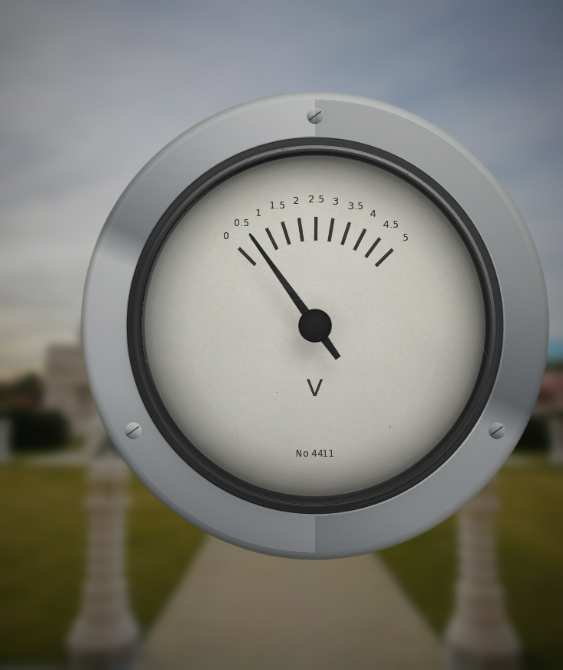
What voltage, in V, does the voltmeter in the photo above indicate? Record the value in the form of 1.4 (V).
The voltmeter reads 0.5 (V)
